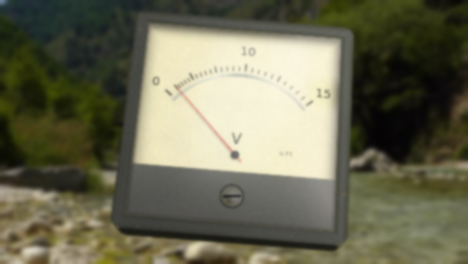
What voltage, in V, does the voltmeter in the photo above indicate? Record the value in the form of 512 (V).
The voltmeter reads 2.5 (V)
